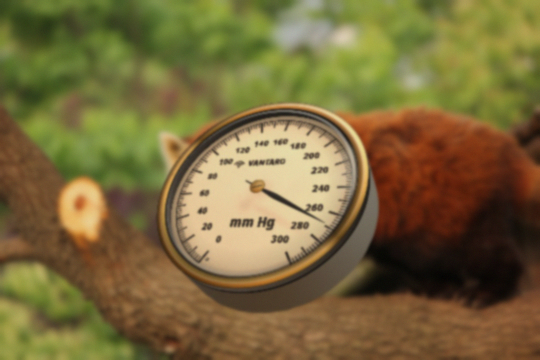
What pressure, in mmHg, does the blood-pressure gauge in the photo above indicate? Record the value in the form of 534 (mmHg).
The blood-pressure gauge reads 270 (mmHg)
